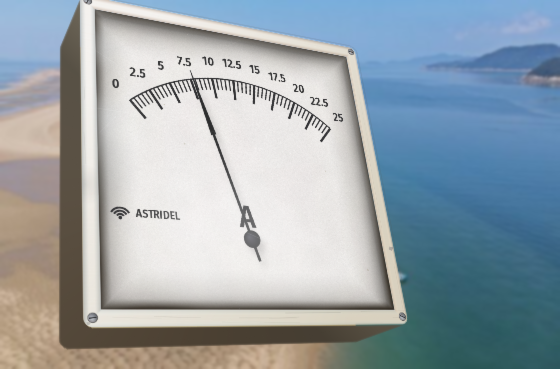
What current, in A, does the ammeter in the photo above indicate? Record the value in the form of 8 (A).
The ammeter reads 7.5 (A)
